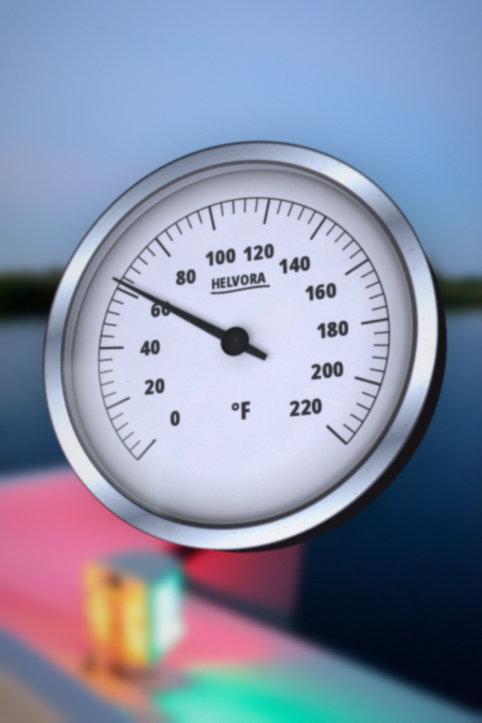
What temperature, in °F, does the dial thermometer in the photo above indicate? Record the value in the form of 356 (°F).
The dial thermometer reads 62 (°F)
